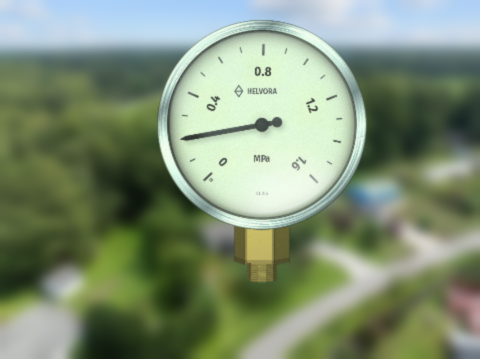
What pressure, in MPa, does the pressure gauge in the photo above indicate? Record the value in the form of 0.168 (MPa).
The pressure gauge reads 0.2 (MPa)
